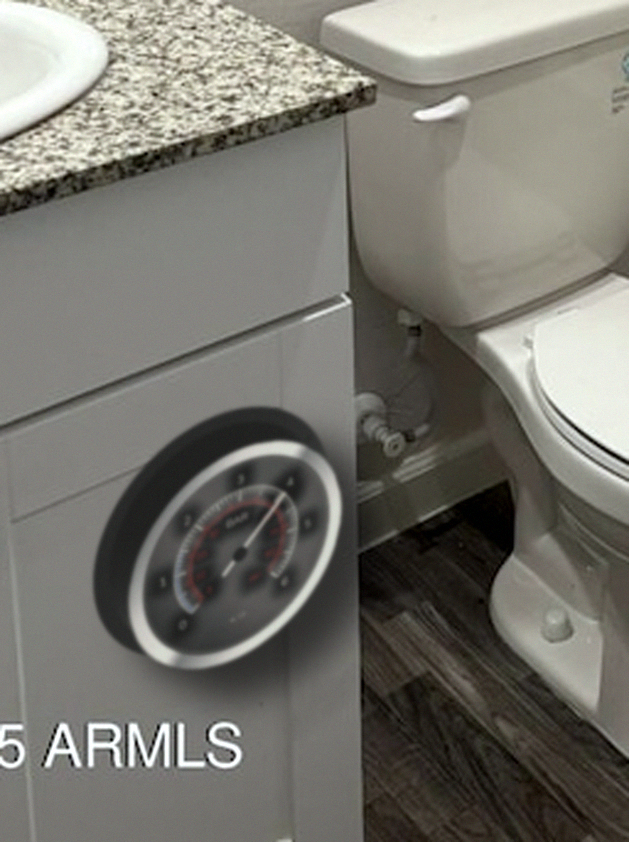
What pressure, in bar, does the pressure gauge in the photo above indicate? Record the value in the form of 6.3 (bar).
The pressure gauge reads 4 (bar)
